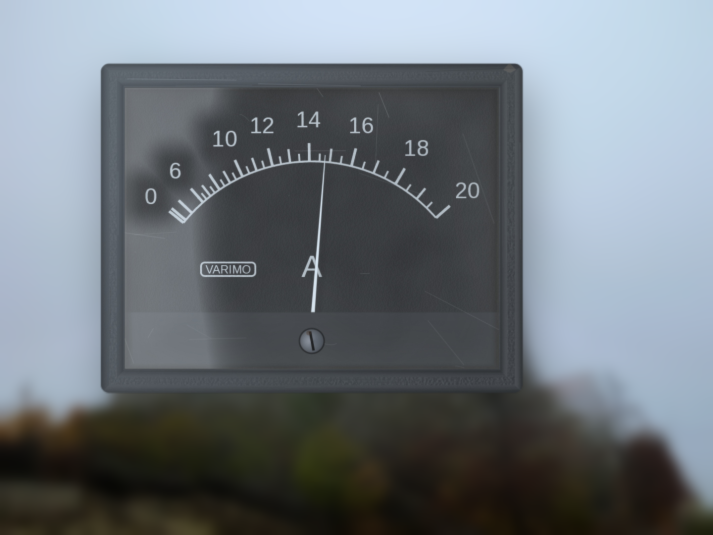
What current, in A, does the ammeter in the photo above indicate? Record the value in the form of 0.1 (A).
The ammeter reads 14.75 (A)
